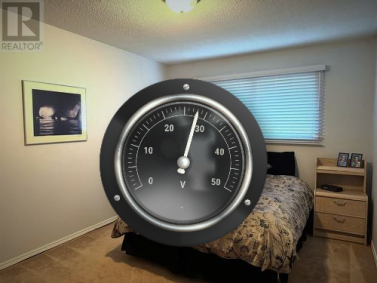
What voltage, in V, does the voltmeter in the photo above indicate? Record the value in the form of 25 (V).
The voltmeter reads 28 (V)
